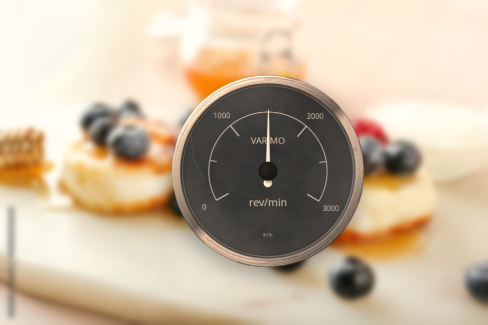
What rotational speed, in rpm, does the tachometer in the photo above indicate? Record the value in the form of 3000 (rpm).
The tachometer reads 1500 (rpm)
